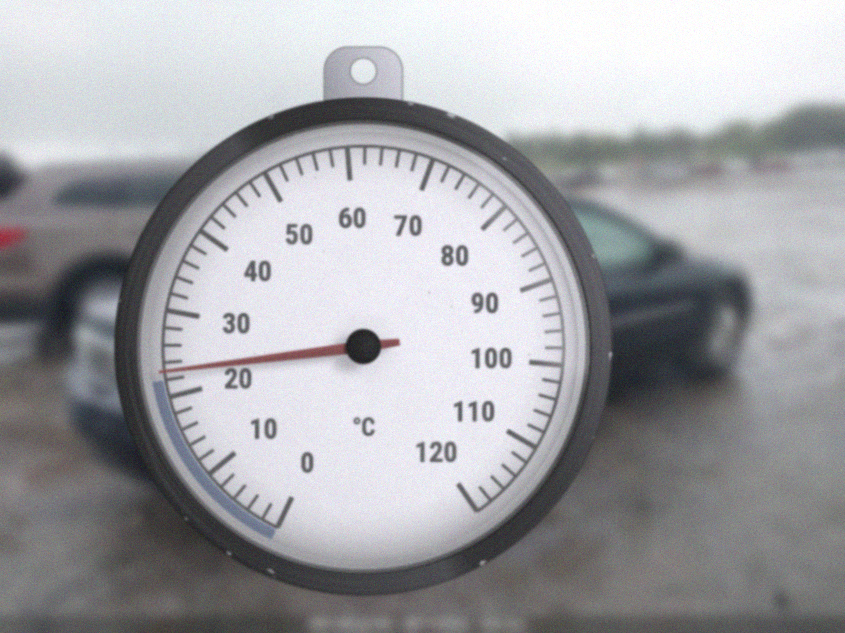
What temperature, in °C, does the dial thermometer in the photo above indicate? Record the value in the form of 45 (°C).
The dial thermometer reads 23 (°C)
